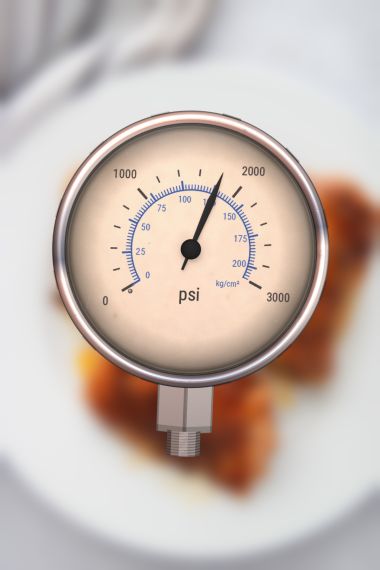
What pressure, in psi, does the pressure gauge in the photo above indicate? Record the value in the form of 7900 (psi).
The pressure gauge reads 1800 (psi)
